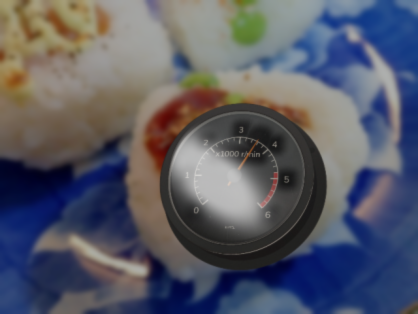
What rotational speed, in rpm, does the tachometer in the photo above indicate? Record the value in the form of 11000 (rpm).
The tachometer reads 3600 (rpm)
